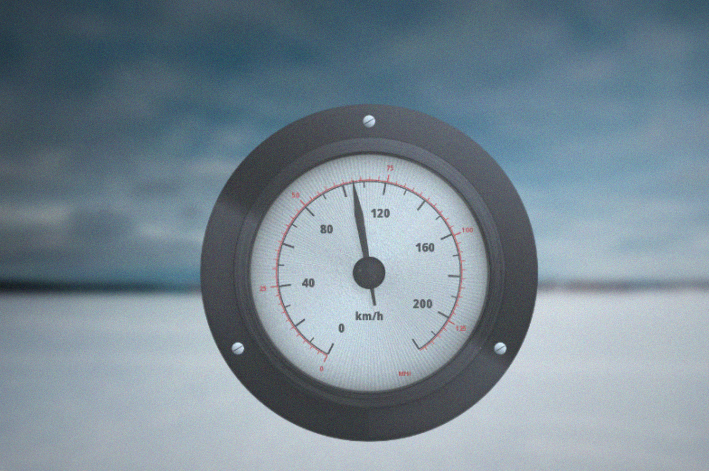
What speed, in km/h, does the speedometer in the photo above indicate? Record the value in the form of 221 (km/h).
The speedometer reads 105 (km/h)
